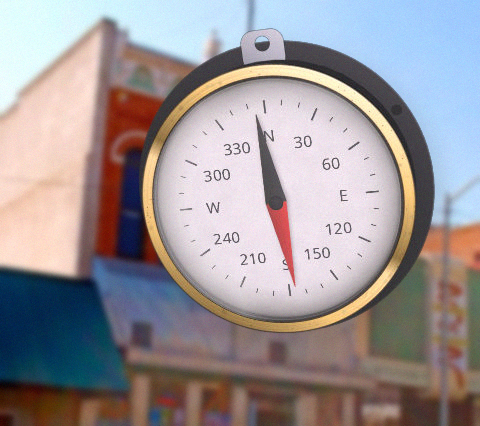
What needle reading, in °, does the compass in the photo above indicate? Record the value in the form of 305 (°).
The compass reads 175 (°)
